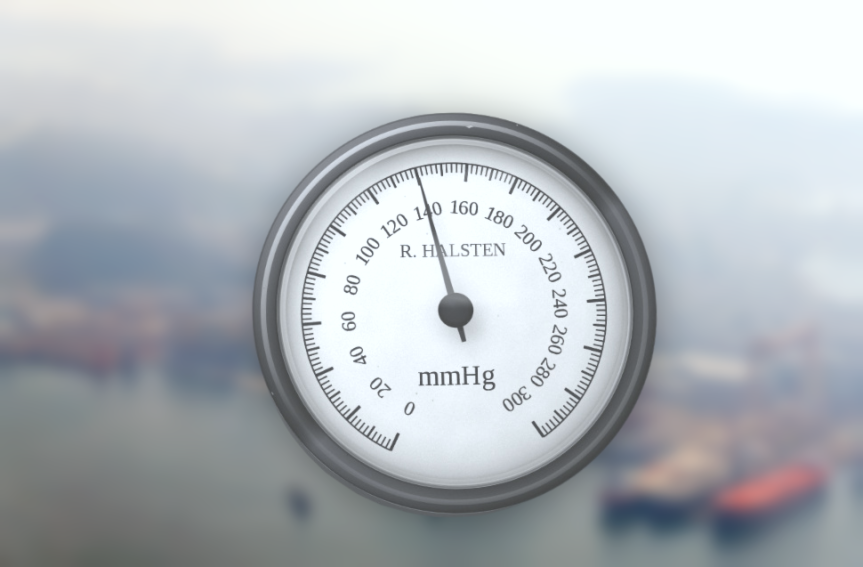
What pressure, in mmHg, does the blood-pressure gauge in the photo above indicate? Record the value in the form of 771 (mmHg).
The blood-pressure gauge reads 140 (mmHg)
